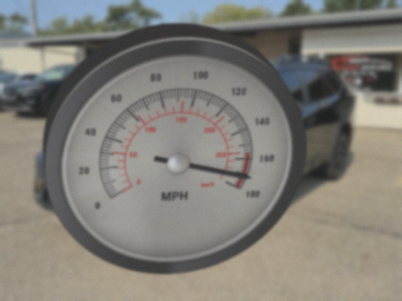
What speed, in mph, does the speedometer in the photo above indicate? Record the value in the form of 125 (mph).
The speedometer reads 170 (mph)
